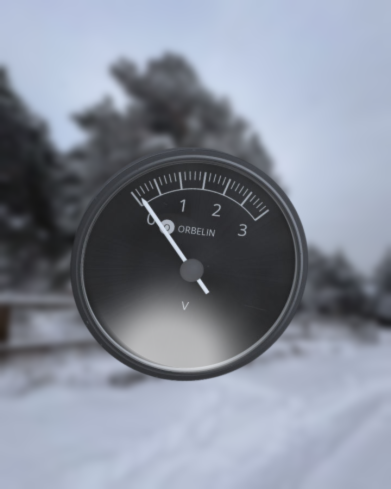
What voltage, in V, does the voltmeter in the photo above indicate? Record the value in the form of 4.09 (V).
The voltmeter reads 0.1 (V)
